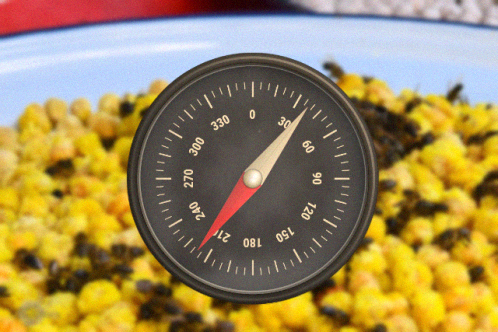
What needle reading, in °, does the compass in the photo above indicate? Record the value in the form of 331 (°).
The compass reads 217.5 (°)
